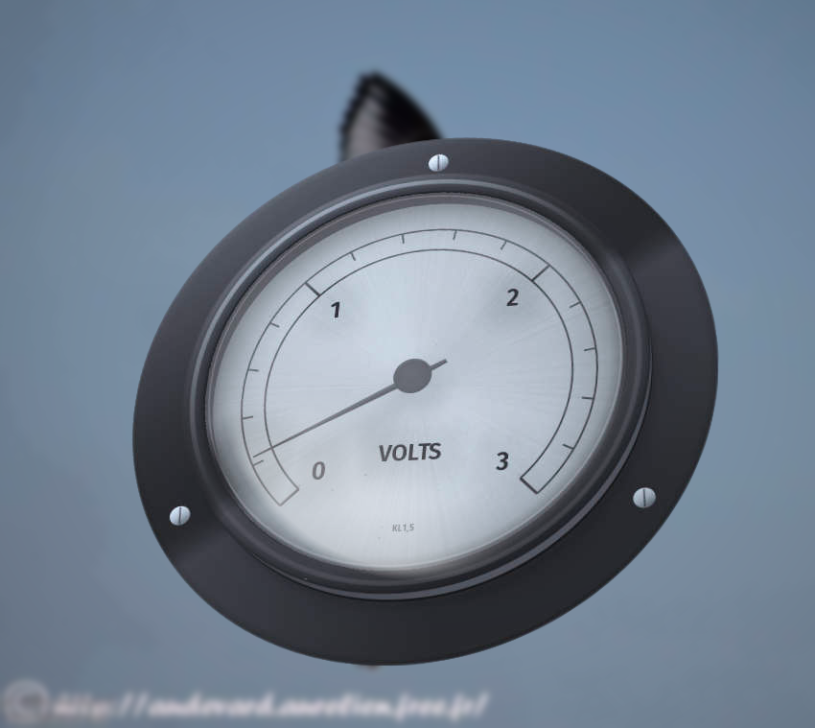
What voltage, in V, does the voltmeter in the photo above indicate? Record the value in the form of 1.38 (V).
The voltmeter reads 0.2 (V)
